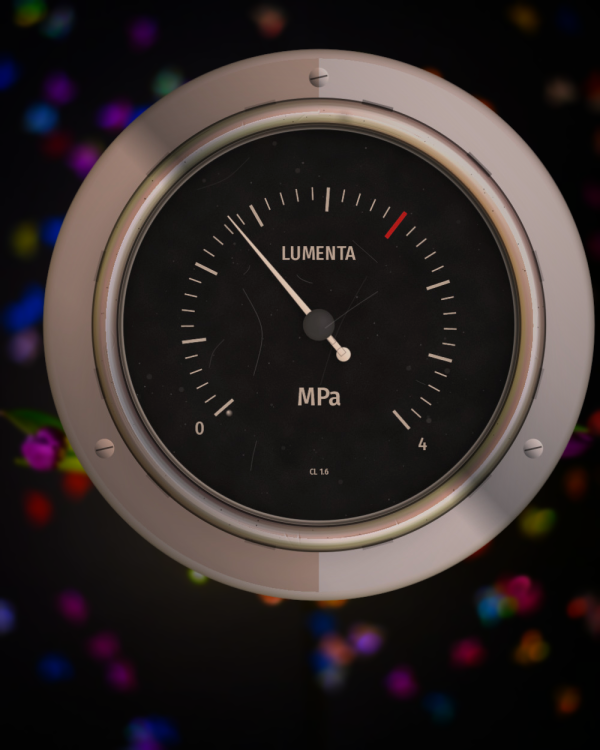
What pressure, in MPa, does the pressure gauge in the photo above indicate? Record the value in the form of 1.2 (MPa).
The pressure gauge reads 1.35 (MPa)
